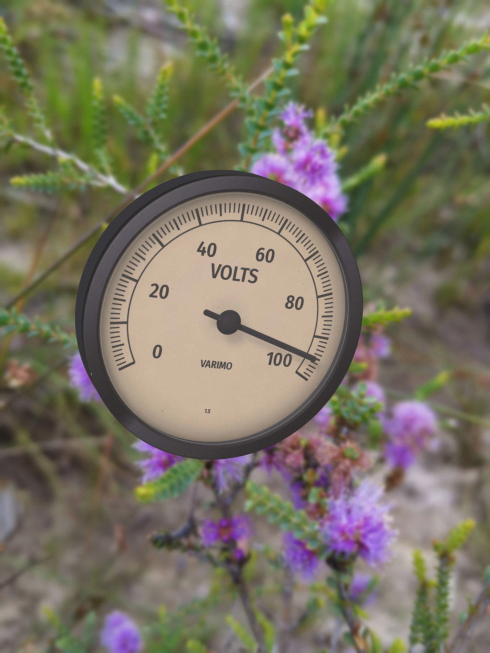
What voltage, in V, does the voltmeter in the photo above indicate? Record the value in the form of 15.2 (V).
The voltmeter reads 95 (V)
